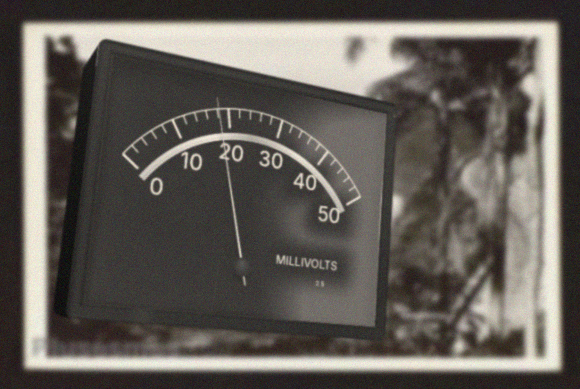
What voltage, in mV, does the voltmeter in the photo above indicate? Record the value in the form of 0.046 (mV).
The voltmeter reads 18 (mV)
